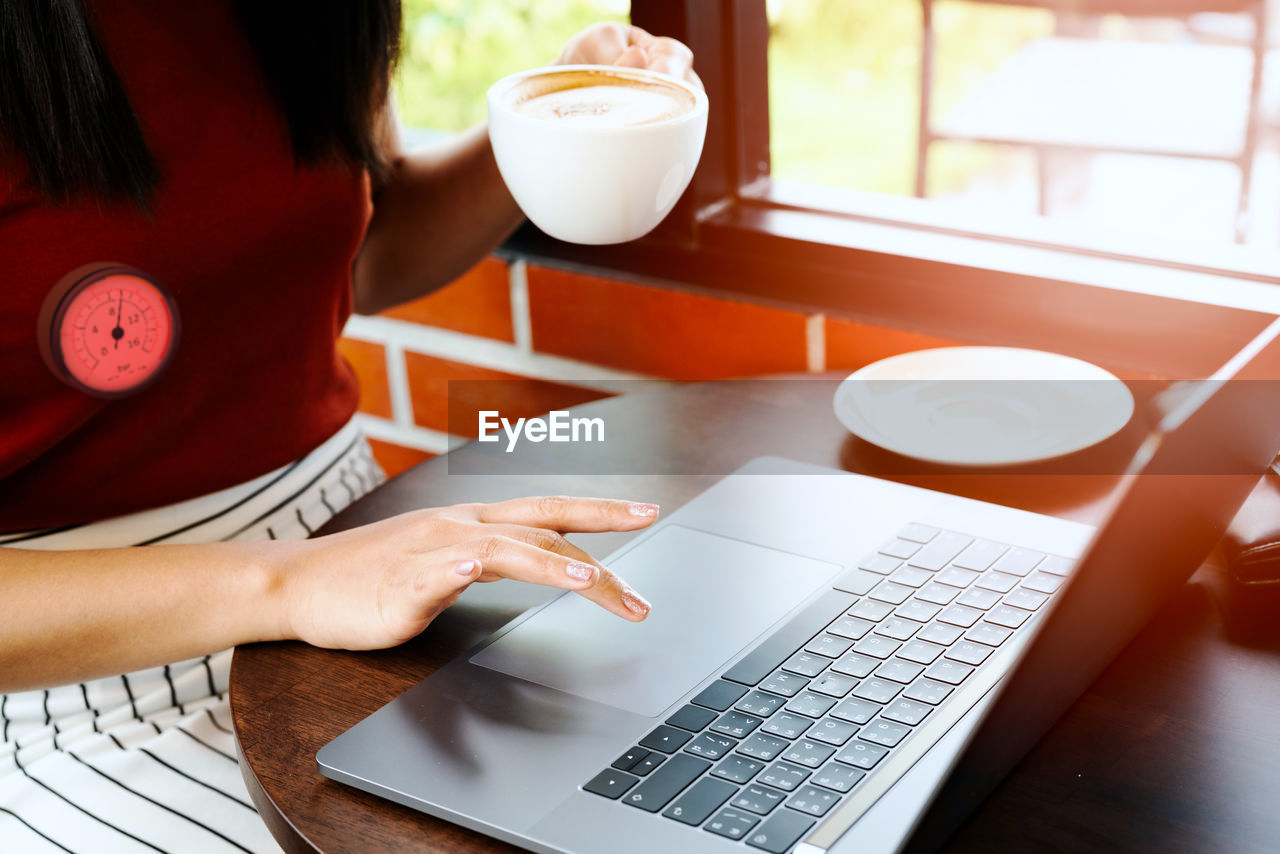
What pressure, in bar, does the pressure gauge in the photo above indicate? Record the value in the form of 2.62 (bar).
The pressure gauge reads 9 (bar)
